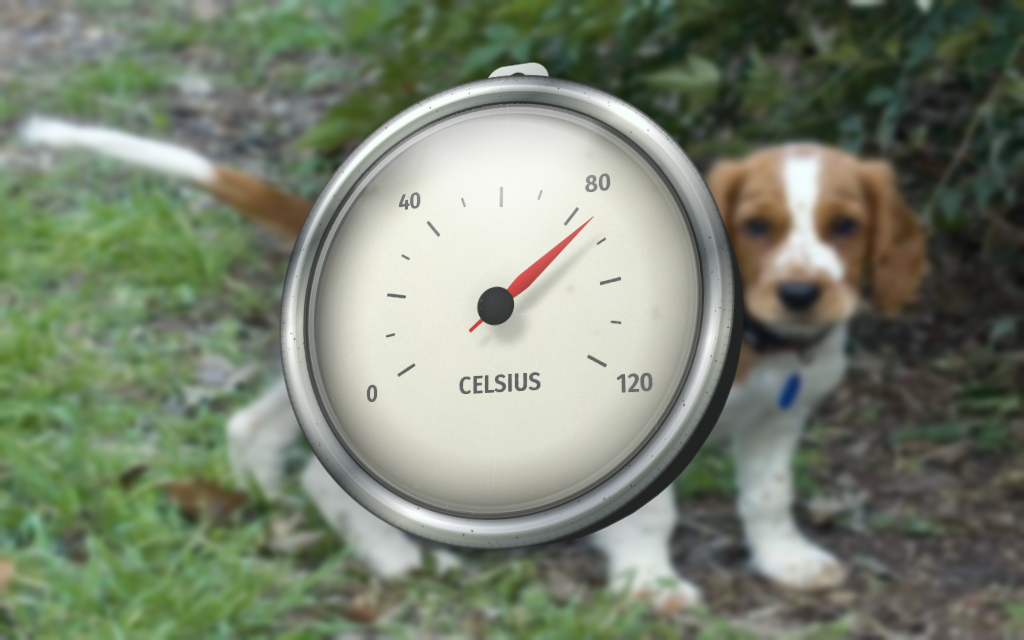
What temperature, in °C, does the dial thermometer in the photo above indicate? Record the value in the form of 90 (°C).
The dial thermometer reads 85 (°C)
